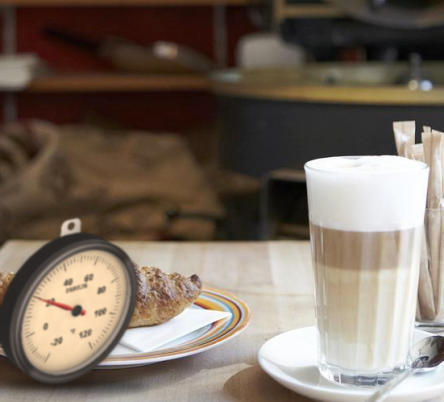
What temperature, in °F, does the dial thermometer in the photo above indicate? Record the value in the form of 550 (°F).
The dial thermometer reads 20 (°F)
